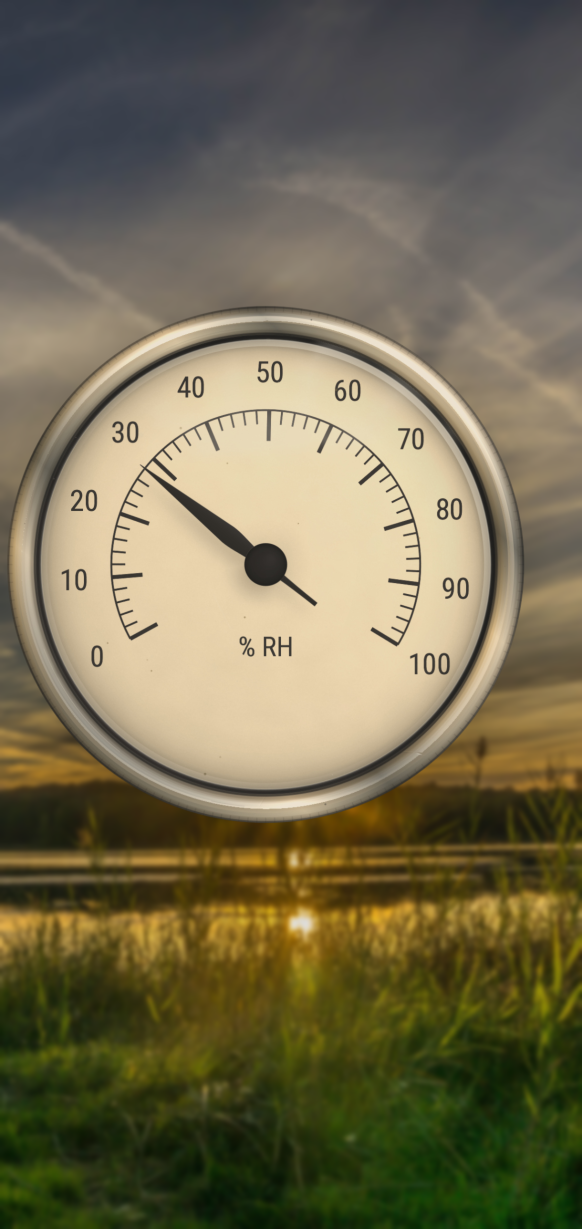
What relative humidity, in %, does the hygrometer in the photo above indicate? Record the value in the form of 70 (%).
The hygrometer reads 28 (%)
